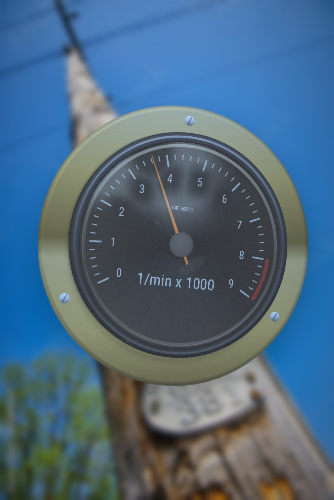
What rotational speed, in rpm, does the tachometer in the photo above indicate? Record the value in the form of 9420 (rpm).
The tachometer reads 3600 (rpm)
